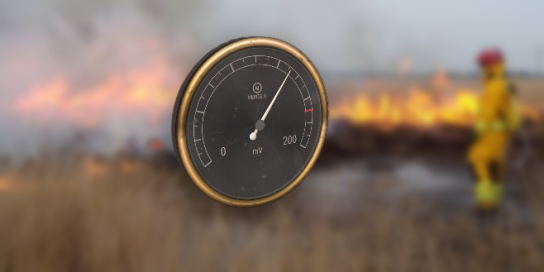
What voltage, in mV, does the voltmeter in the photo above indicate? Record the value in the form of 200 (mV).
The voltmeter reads 130 (mV)
